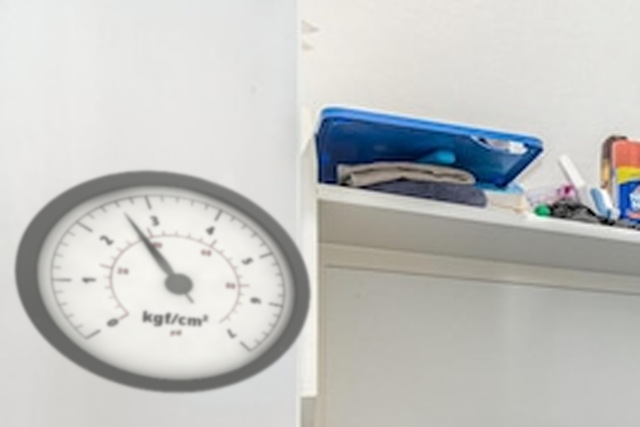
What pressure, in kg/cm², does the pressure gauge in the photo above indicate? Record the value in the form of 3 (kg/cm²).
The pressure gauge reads 2.6 (kg/cm²)
